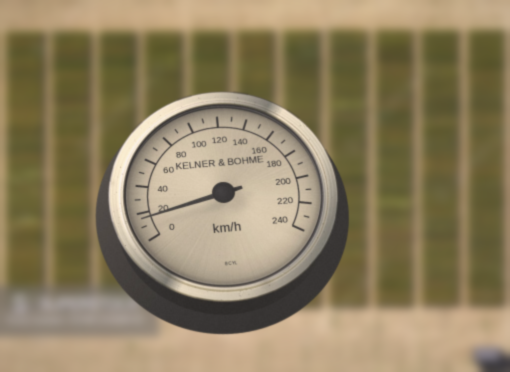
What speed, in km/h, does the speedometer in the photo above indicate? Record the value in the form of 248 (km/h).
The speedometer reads 15 (km/h)
